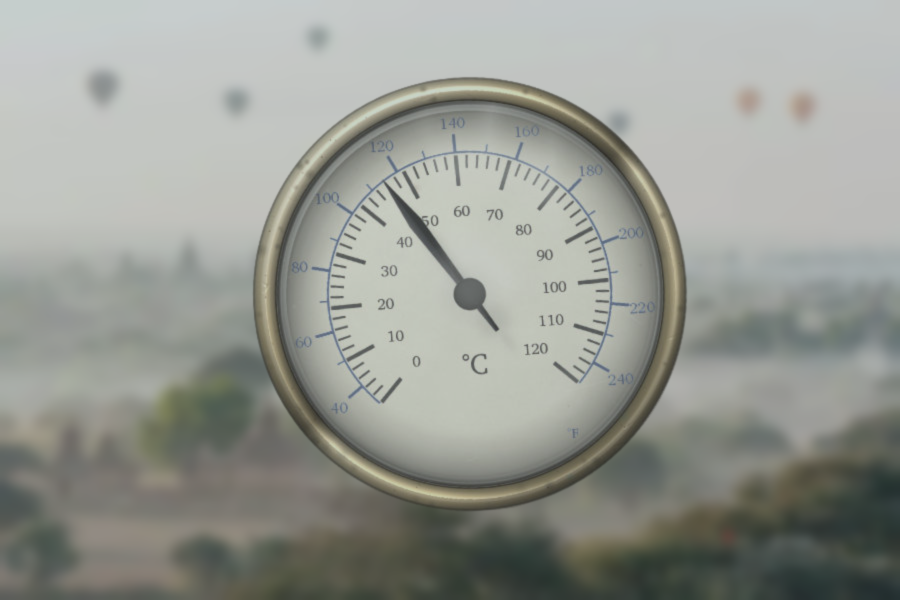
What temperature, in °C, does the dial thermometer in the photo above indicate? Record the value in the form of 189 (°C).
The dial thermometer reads 46 (°C)
